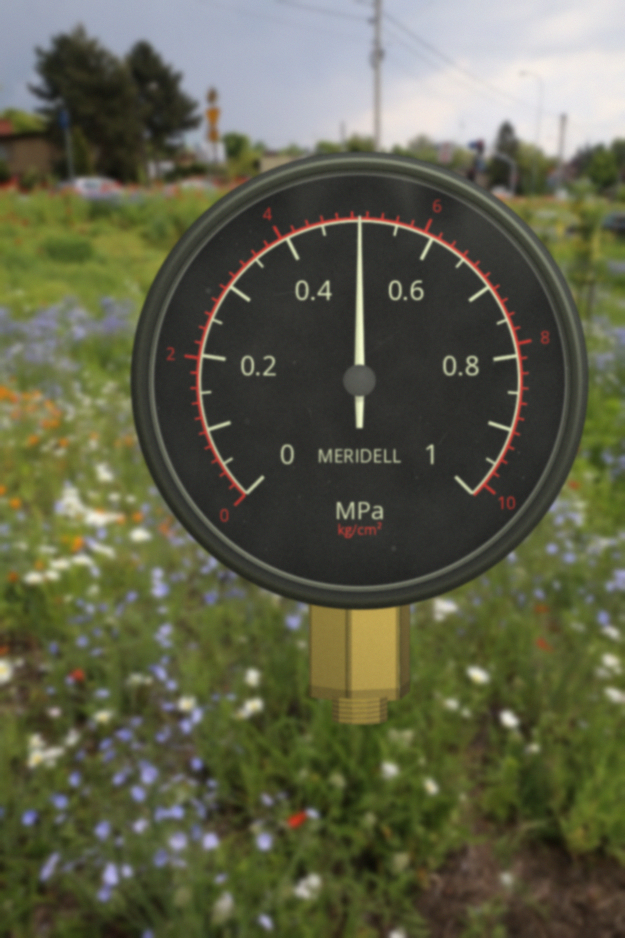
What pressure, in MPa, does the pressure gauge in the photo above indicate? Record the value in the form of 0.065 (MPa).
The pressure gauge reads 0.5 (MPa)
